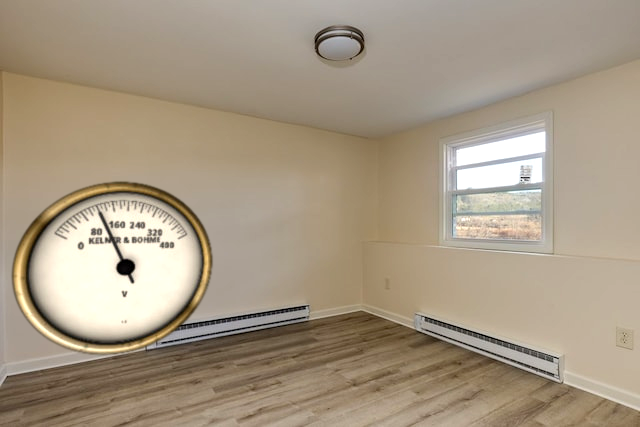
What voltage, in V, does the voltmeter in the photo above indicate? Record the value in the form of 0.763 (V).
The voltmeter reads 120 (V)
